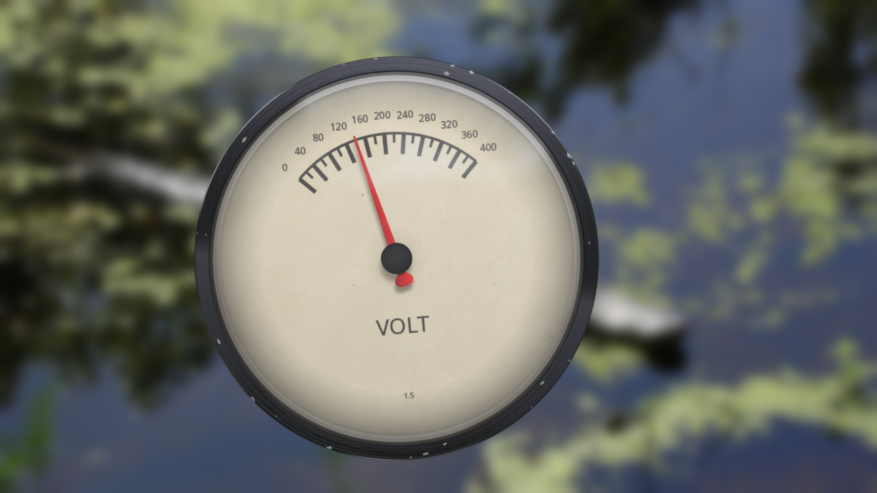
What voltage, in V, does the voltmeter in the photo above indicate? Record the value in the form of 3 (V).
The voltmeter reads 140 (V)
